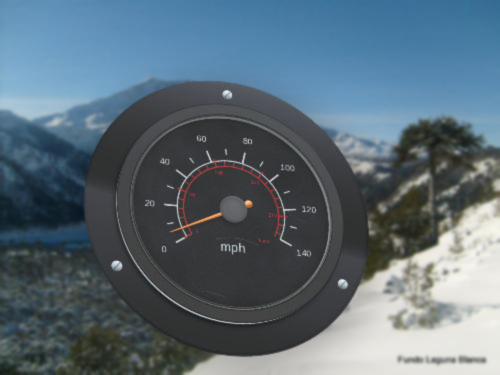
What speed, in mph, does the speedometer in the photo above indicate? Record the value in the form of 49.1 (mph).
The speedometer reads 5 (mph)
